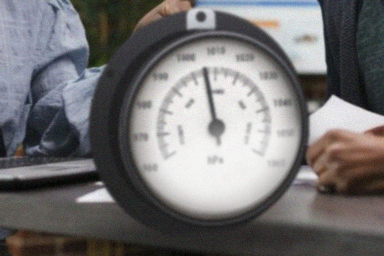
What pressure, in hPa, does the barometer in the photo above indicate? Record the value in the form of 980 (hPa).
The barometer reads 1005 (hPa)
